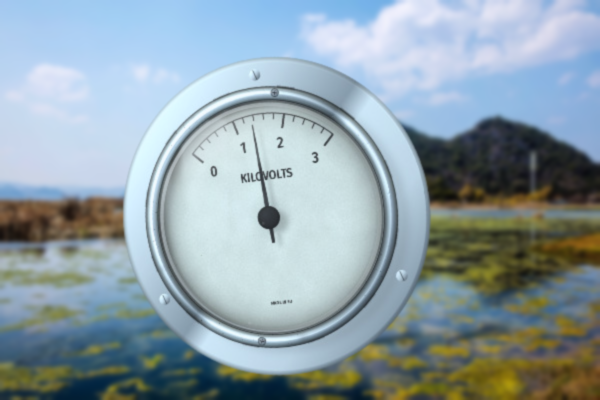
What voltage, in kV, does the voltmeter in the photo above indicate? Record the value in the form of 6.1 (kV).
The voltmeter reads 1.4 (kV)
